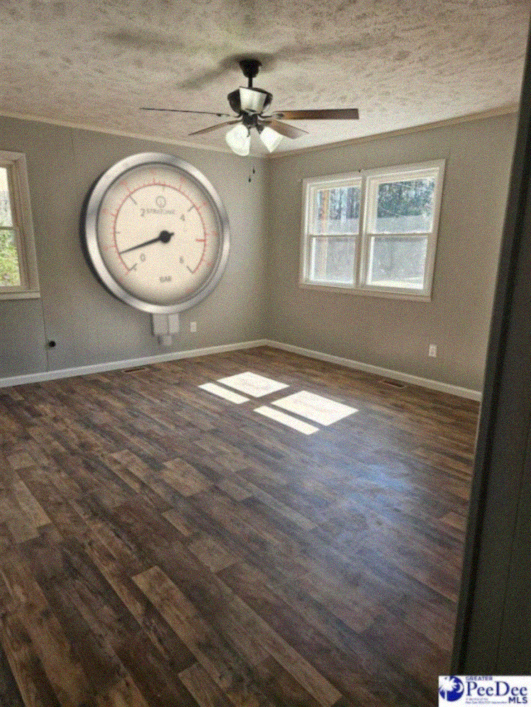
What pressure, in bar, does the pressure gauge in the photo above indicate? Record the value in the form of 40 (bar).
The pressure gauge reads 0.5 (bar)
